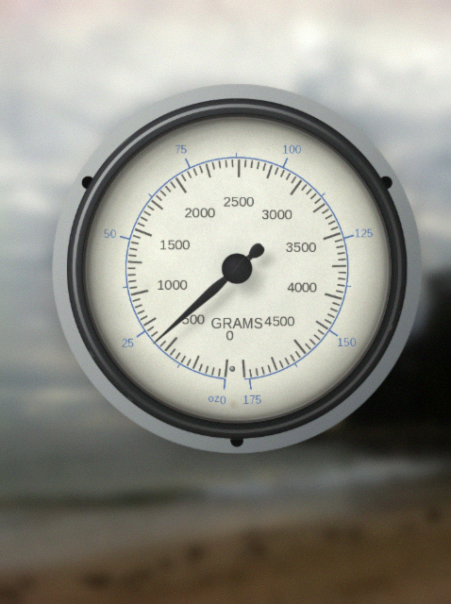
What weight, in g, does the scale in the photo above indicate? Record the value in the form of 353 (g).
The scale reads 600 (g)
